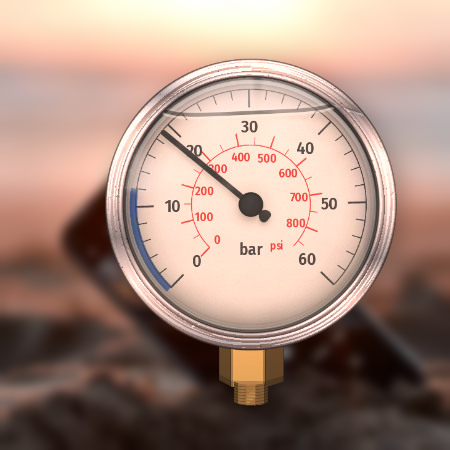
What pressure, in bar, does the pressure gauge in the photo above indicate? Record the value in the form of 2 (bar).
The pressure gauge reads 19 (bar)
